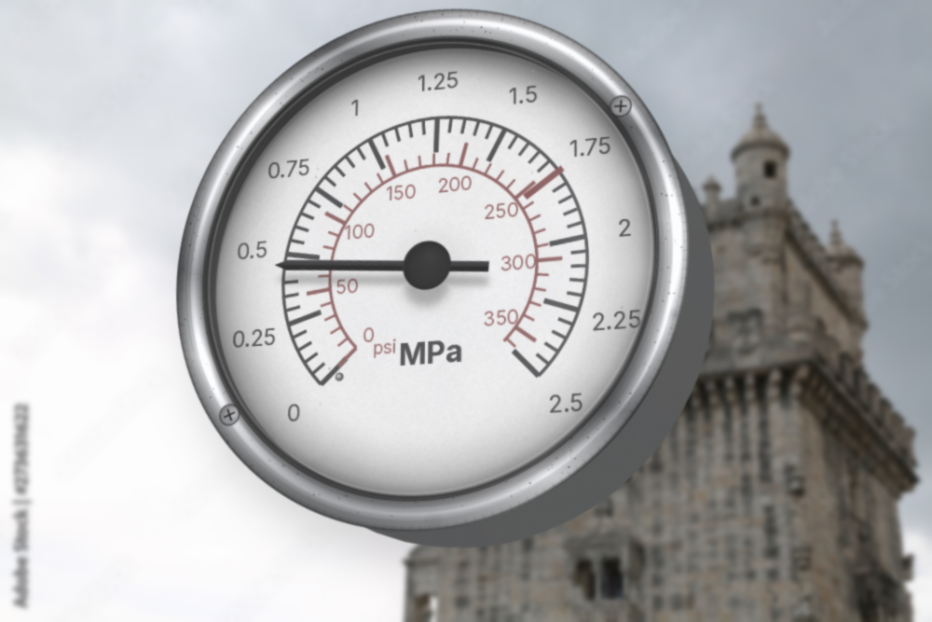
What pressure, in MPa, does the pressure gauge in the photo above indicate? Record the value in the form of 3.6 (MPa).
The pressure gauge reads 0.45 (MPa)
